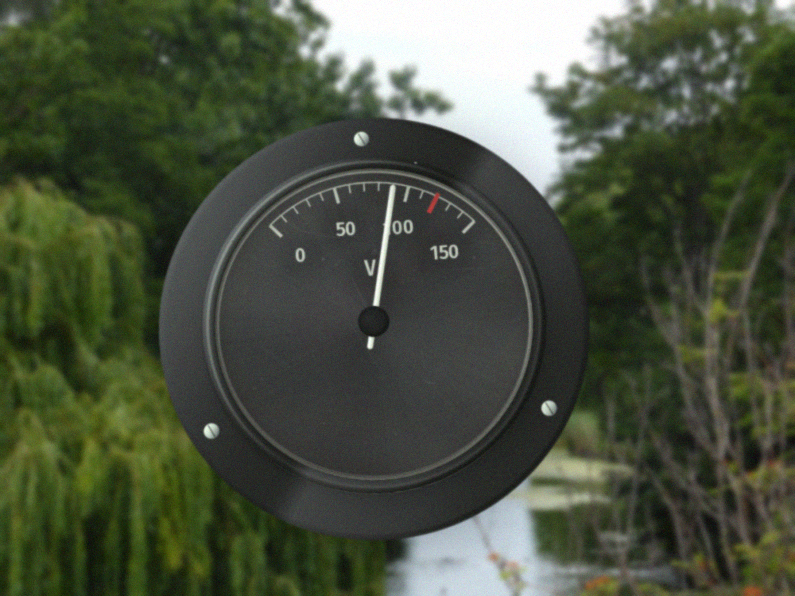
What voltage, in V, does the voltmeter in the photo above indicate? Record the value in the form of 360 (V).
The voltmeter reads 90 (V)
